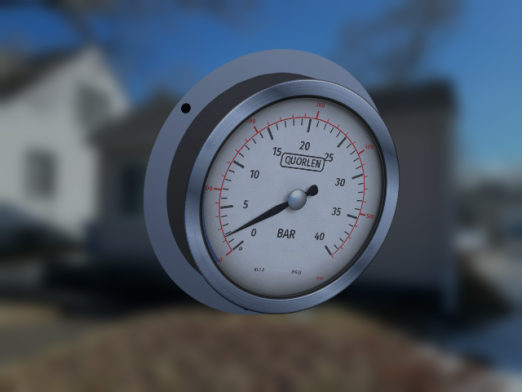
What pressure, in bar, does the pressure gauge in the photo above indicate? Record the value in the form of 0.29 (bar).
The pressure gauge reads 2 (bar)
